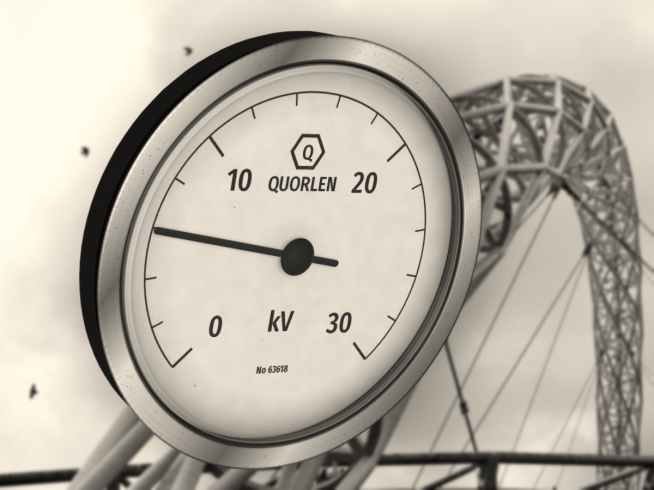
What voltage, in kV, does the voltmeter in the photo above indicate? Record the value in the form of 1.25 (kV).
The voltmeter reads 6 (kV)
